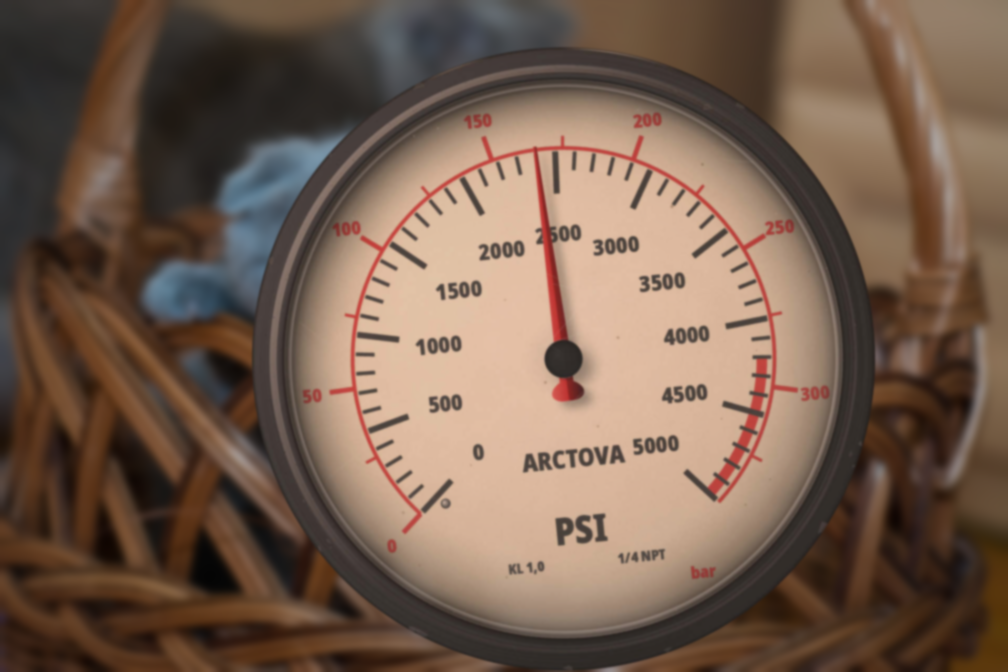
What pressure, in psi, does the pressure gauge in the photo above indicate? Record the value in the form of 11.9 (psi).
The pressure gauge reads 2400 (psi)
